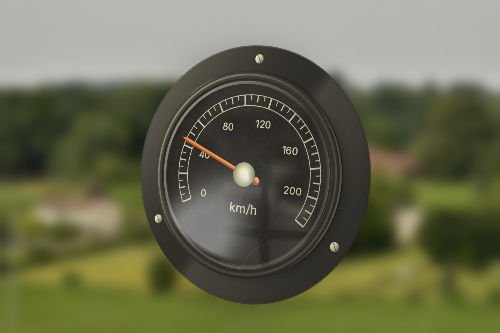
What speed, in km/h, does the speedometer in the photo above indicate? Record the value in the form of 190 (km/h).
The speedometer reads 45 (km/h)
